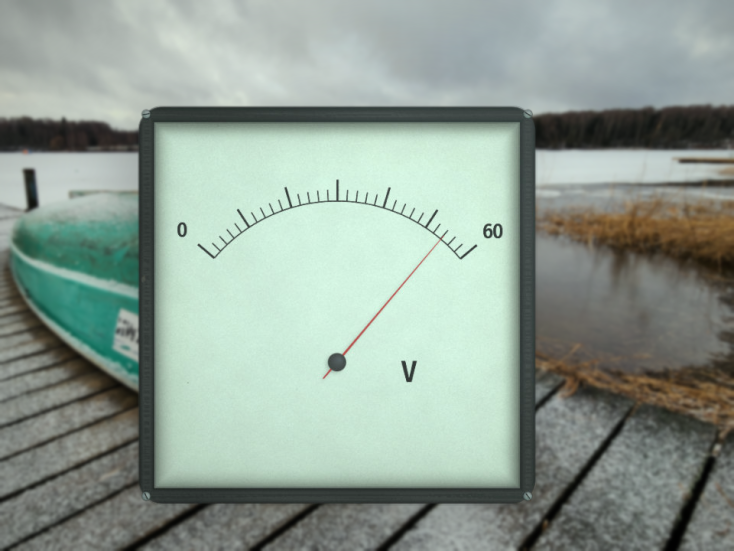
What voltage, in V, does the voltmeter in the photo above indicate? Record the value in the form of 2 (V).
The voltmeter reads 54 (V)
